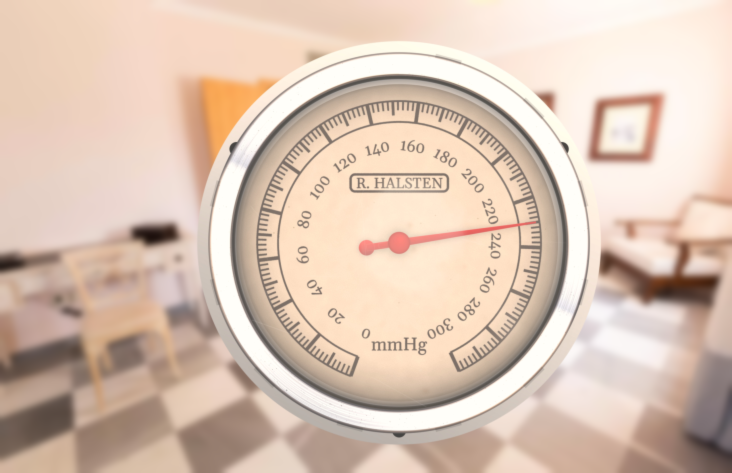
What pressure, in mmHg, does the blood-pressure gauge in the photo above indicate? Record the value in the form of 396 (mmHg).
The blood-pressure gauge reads 230 (mmHg)
